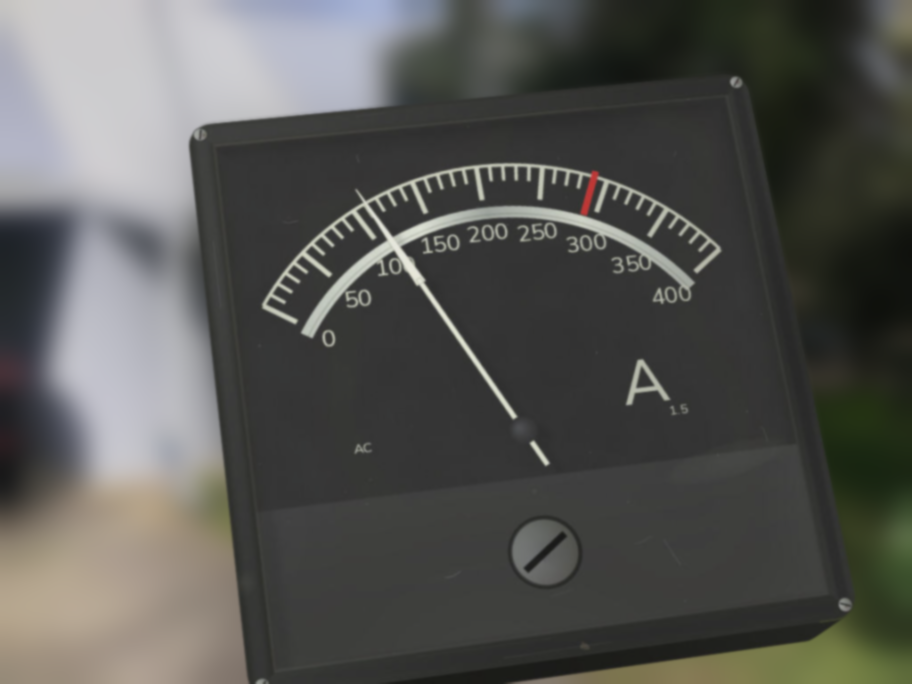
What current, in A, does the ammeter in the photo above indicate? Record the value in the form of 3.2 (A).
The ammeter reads 110 (A)
